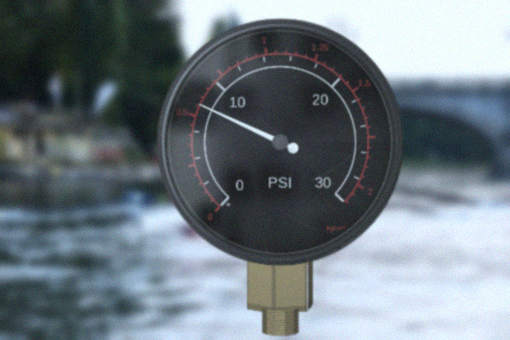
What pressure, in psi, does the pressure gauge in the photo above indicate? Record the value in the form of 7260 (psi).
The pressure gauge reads 8 (psi)
